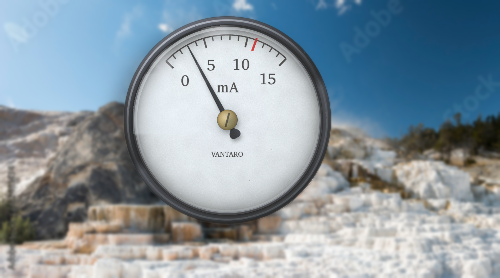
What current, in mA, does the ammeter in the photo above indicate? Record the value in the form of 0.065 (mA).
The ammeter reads 3 (mA)
